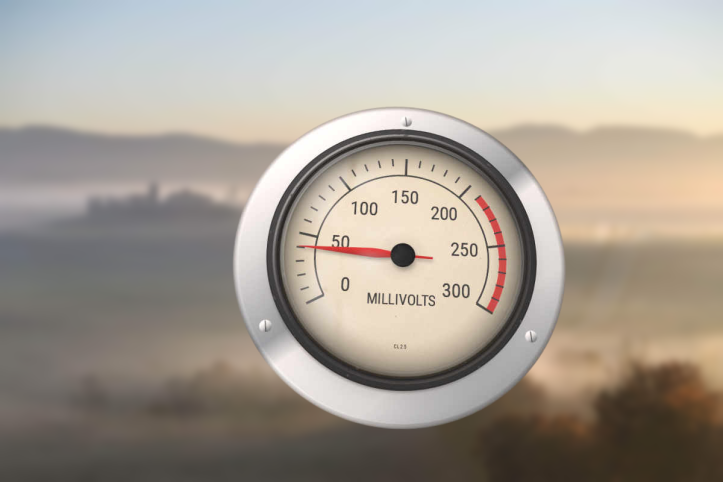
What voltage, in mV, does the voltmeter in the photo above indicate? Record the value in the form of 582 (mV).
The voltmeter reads 40 (mV)
